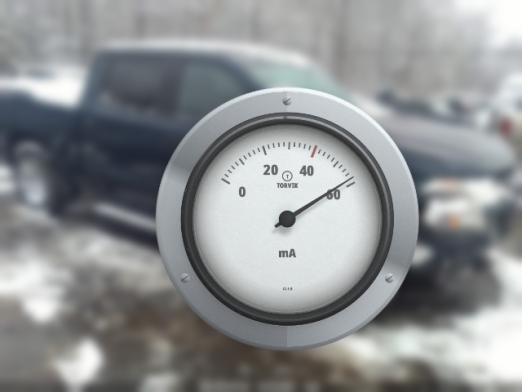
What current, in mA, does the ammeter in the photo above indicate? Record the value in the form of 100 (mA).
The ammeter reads 58 (mA)
